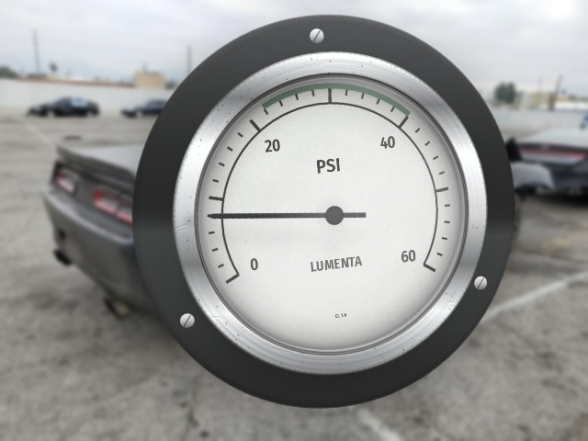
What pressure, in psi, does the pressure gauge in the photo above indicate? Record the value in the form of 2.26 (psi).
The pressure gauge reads 8 (psi)
